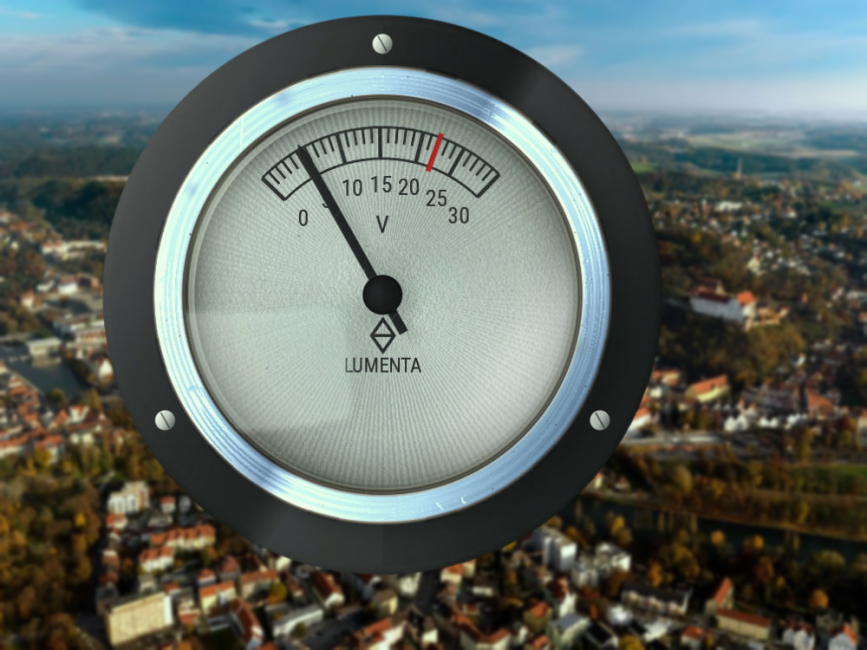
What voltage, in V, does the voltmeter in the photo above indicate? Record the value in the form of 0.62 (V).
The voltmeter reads 5.5 (V)
